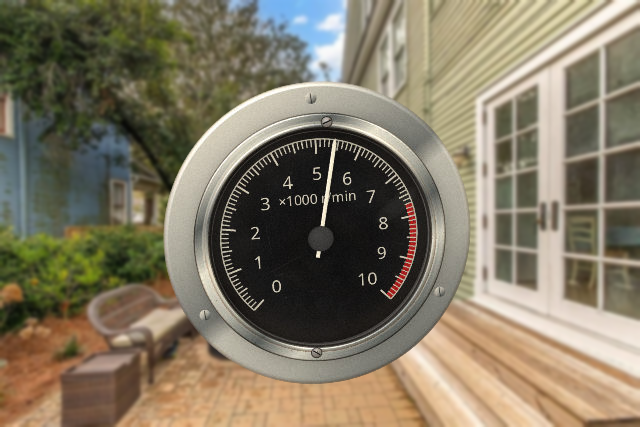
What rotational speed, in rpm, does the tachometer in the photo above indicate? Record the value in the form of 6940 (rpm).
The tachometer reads 5400 (rpm)
